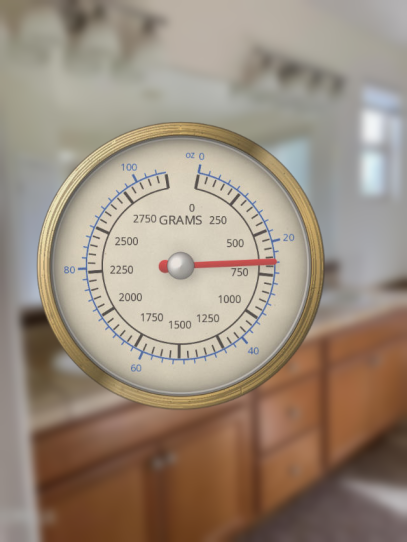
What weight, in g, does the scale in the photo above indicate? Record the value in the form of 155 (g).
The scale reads 675 (g)
